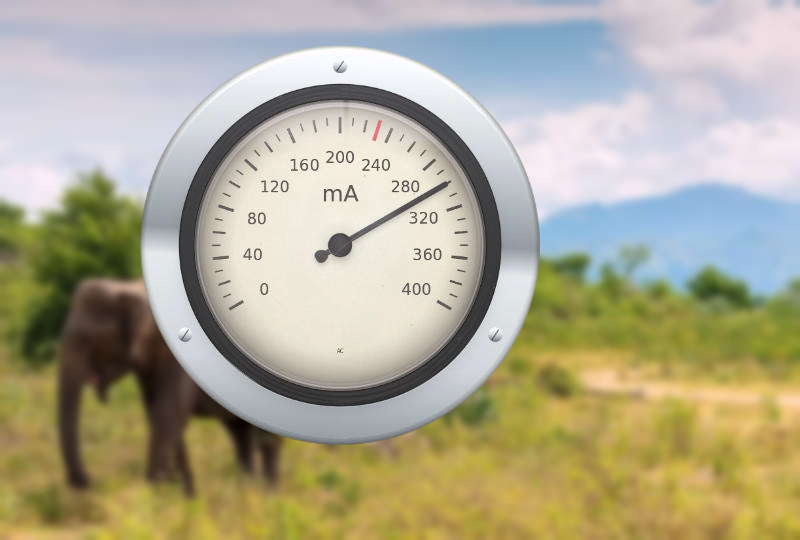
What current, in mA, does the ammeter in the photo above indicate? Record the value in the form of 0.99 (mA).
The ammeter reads 300 (mA)
